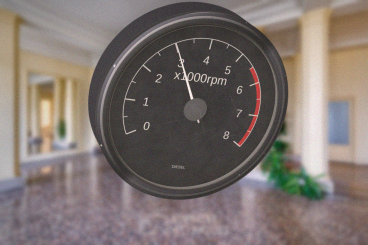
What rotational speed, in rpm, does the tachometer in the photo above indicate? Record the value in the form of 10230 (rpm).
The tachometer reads 3000 (rpm)
